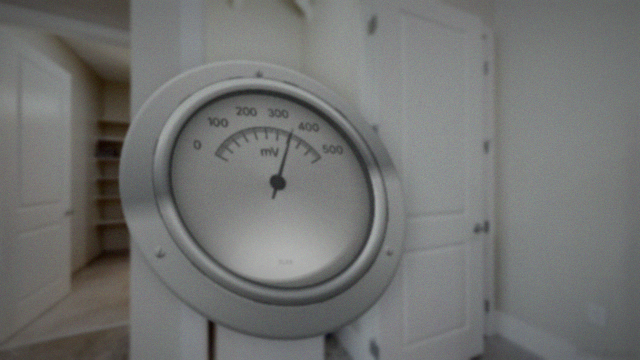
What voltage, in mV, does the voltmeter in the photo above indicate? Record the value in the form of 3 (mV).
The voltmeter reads 350 (mV)
